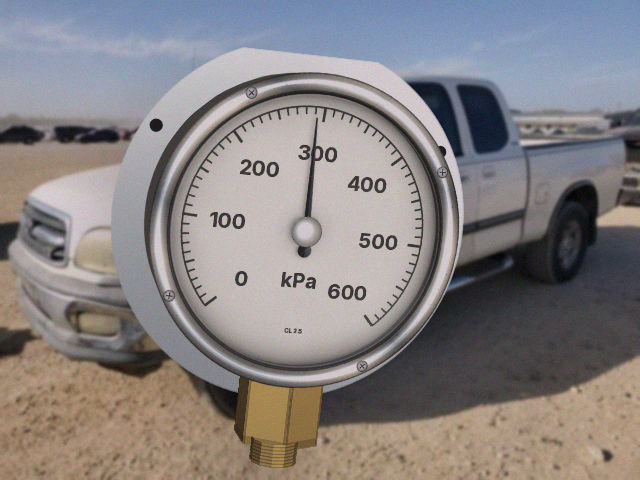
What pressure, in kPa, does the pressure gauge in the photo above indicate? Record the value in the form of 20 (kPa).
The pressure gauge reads 290 (kPa)
